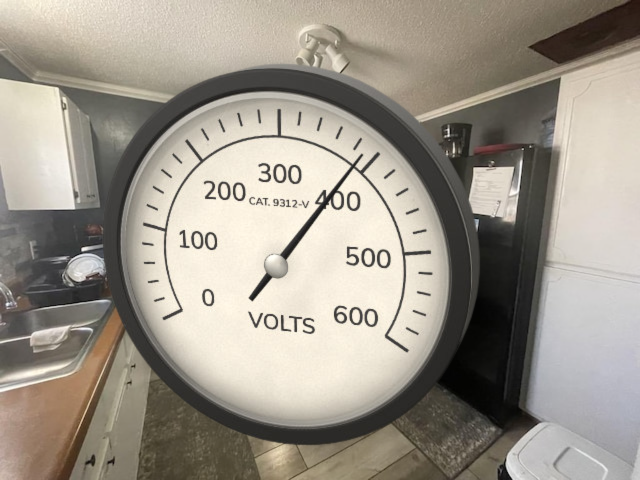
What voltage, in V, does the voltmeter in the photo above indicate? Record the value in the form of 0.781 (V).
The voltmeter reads 390 (V)
